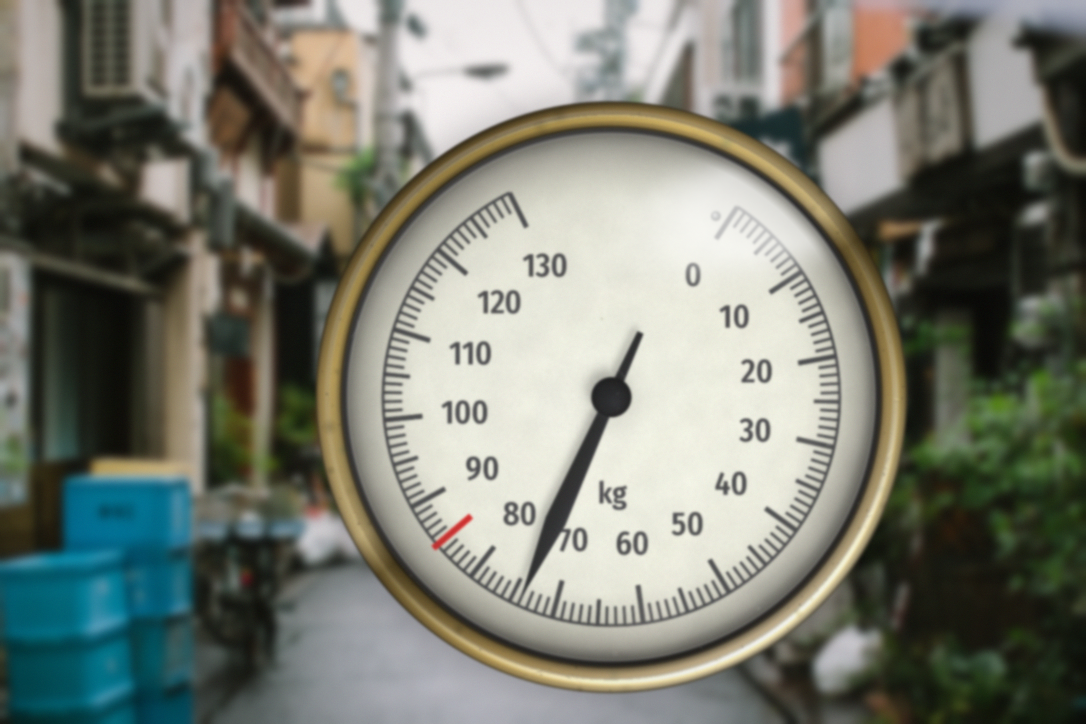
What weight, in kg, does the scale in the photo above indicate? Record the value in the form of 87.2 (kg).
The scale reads 74 (kg)
